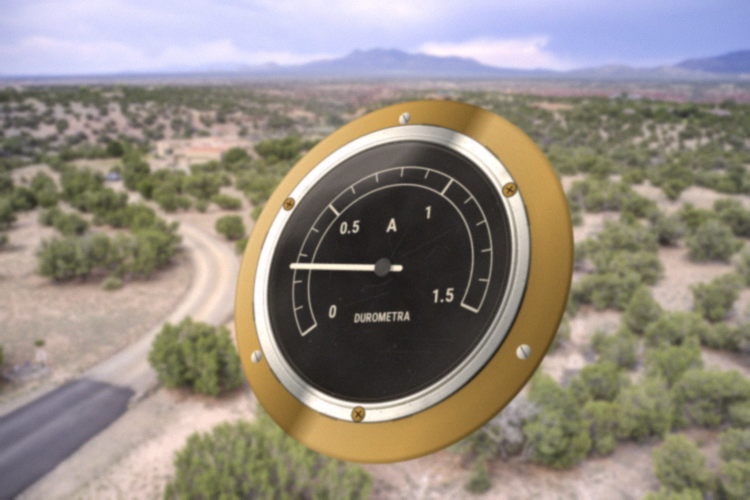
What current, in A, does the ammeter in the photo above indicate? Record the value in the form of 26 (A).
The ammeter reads 0.25 (A)
